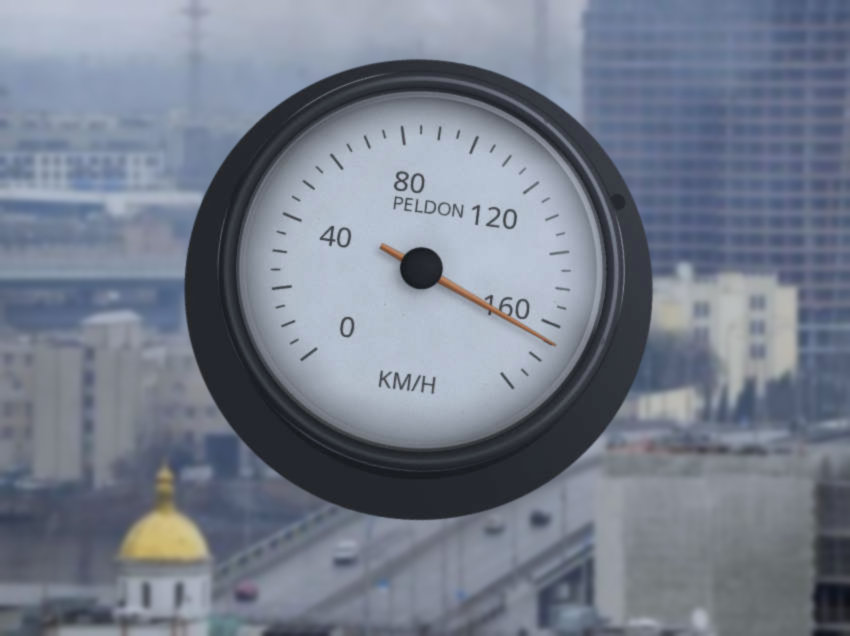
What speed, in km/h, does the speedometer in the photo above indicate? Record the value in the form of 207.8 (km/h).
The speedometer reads 165 (km/h)
